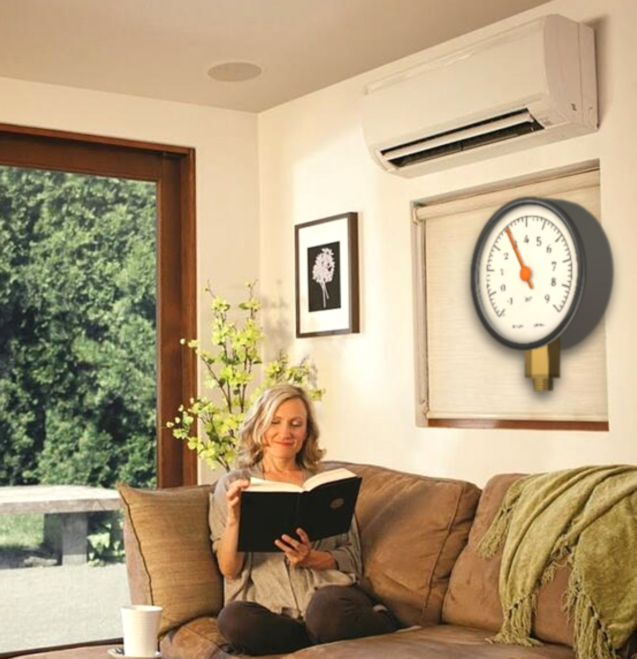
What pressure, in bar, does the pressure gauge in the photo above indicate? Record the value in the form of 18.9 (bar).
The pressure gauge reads 3 (bar)
